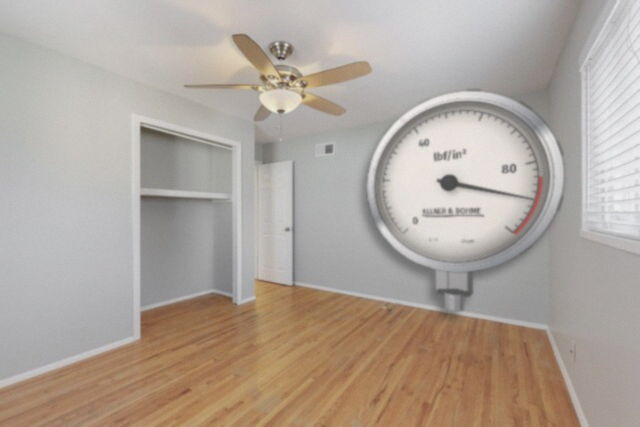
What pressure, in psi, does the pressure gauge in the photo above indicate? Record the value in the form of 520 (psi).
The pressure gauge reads 90 (psi)
